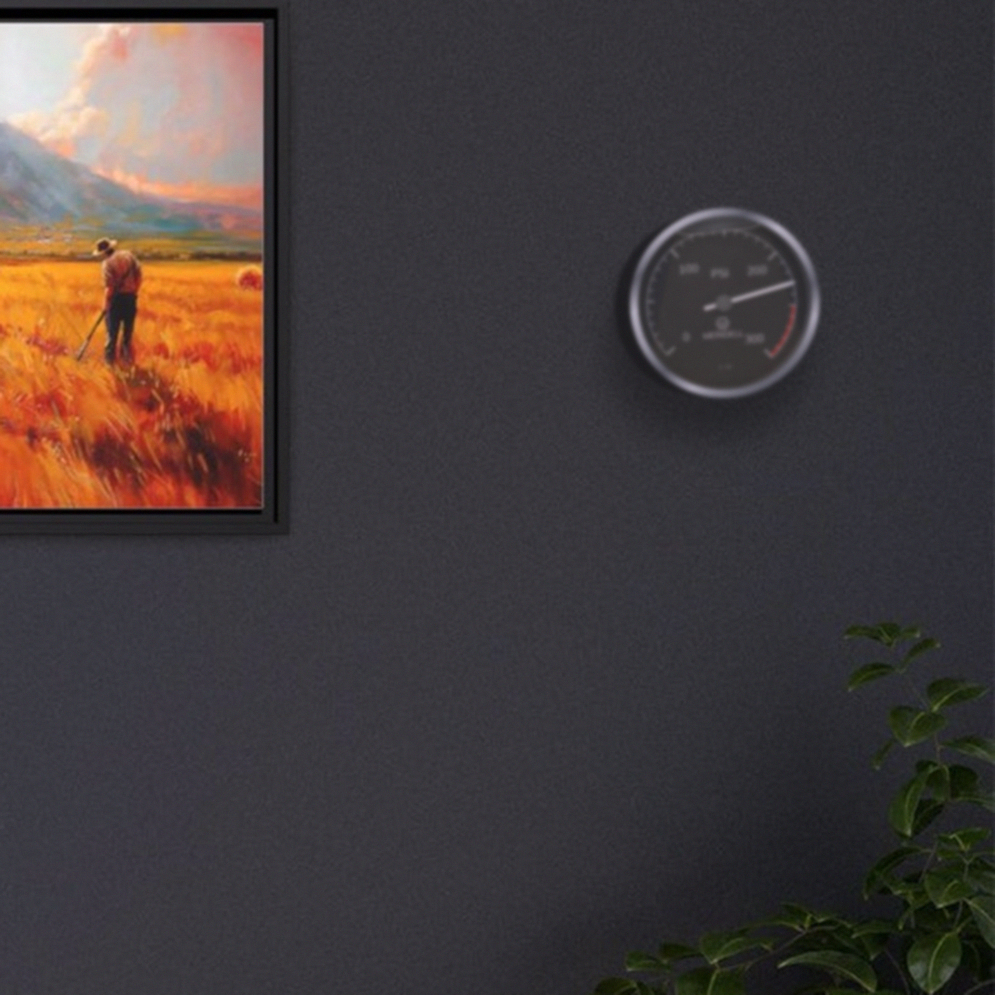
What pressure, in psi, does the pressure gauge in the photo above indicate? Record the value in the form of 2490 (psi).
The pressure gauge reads 230 (psi)
